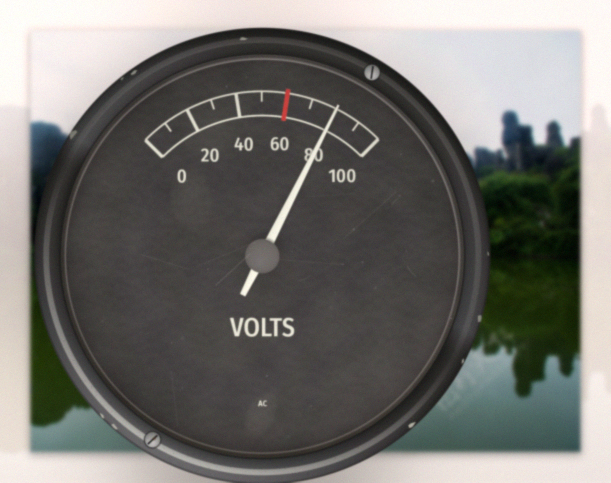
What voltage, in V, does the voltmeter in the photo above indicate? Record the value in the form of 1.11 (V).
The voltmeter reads 80 (V)
